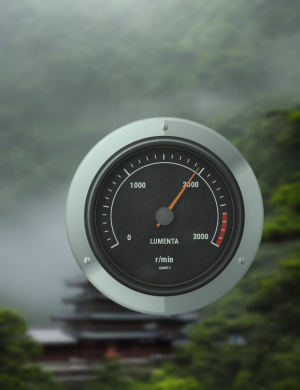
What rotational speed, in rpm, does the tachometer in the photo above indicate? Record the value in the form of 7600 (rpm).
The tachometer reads 1950 (rpm)
